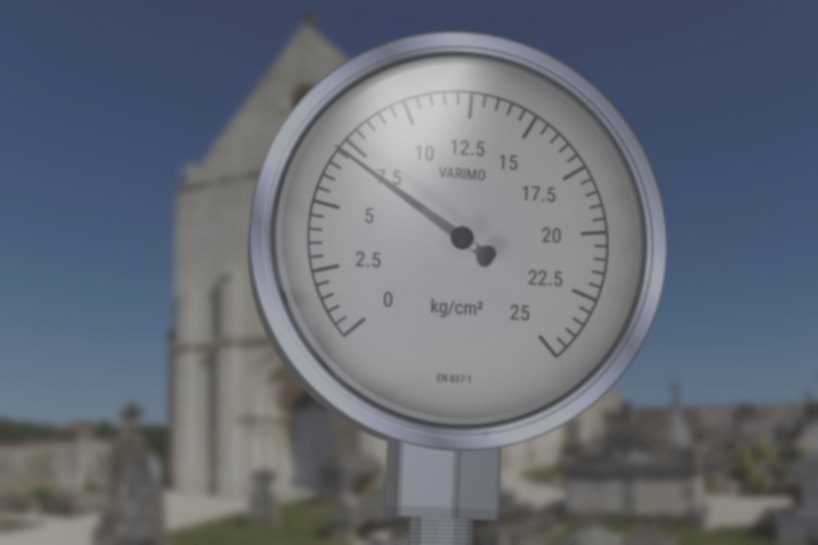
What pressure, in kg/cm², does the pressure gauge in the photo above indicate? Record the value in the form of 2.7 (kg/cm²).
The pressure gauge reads 7 (kg/cm²)
